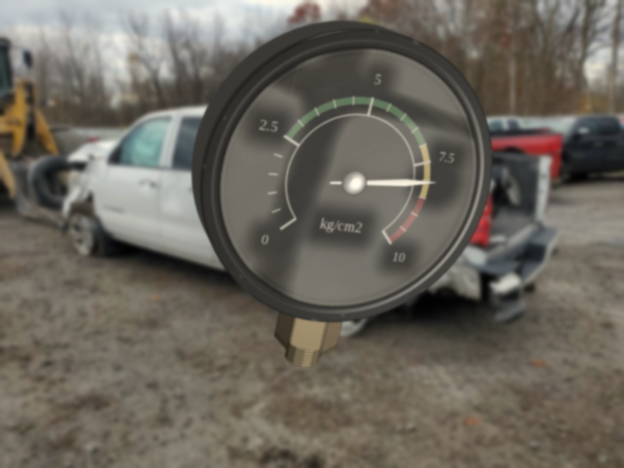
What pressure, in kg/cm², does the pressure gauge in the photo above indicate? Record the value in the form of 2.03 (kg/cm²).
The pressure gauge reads 8 (kg/cm²)
